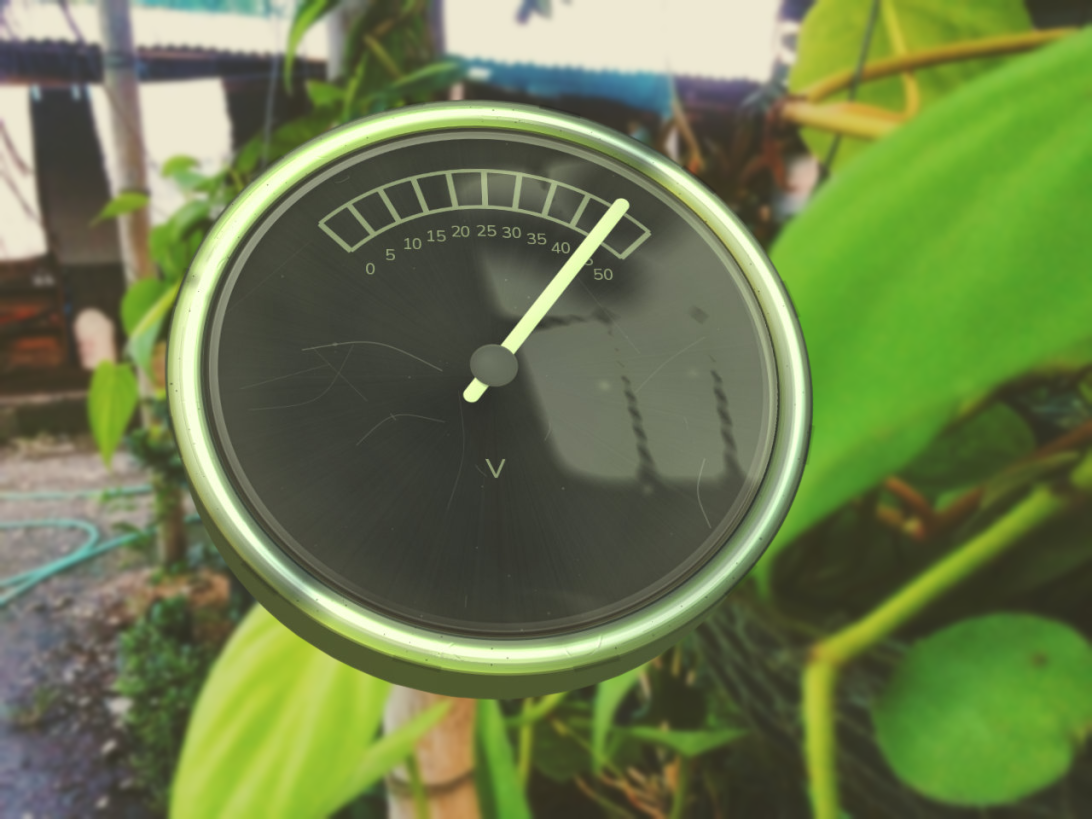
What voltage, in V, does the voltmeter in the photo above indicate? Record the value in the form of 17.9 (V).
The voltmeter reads 45 (V)
